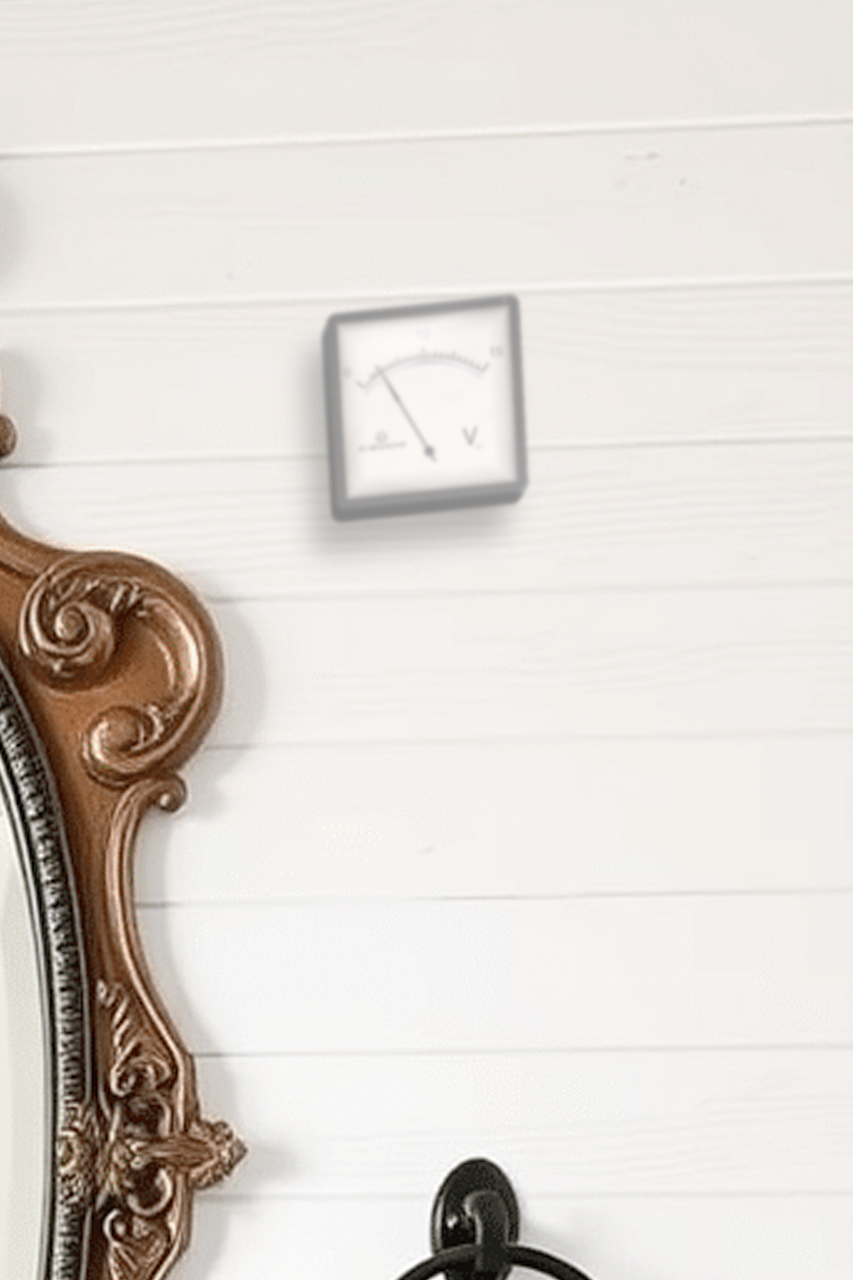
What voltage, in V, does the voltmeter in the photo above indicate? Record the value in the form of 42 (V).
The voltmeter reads 5 (V)
